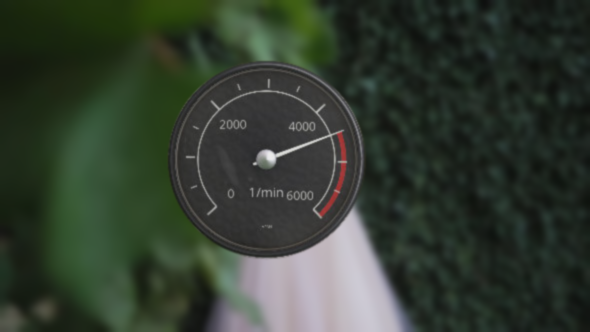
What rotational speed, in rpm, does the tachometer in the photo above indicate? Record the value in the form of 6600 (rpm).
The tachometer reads 4500 (rpm)
